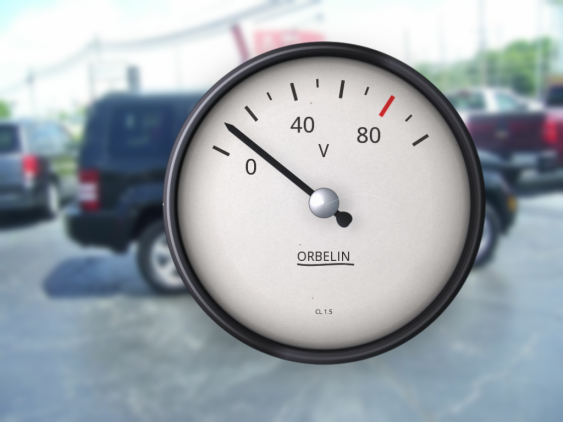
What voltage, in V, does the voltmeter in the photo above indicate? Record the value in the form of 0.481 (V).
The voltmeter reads 10 (V)
